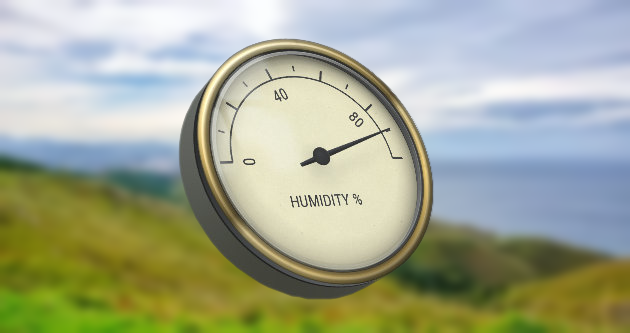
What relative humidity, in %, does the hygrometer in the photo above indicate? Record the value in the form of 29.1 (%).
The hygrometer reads 90 (%)
